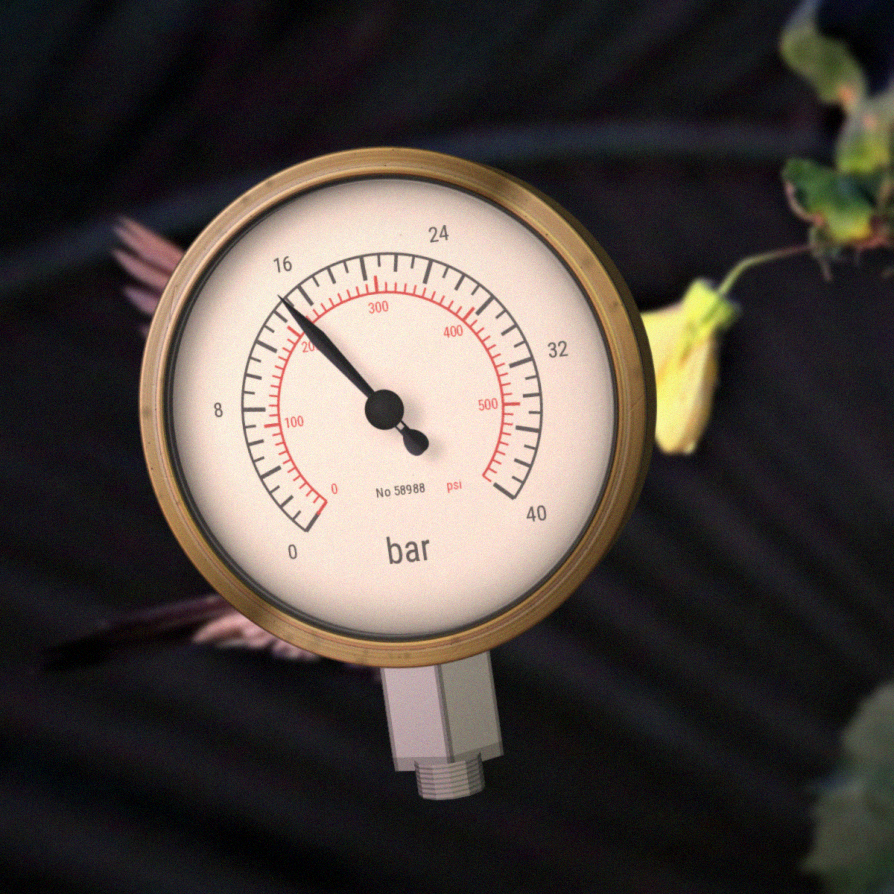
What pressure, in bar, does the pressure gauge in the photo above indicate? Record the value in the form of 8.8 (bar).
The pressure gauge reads 15 (bar)
